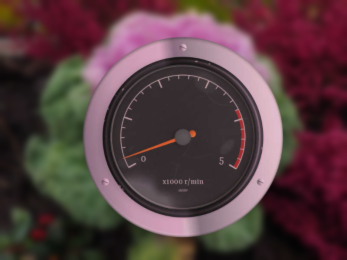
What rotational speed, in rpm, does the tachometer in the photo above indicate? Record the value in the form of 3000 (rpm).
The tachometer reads 200 (rpm)
